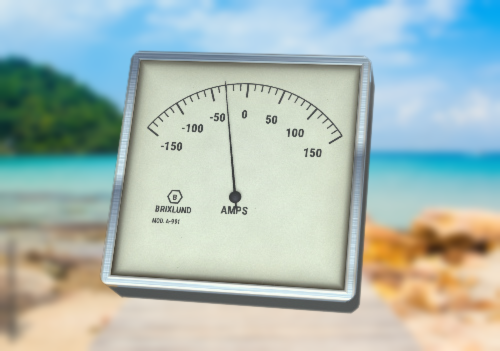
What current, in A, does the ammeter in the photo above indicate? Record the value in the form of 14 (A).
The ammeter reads -30 (A)
